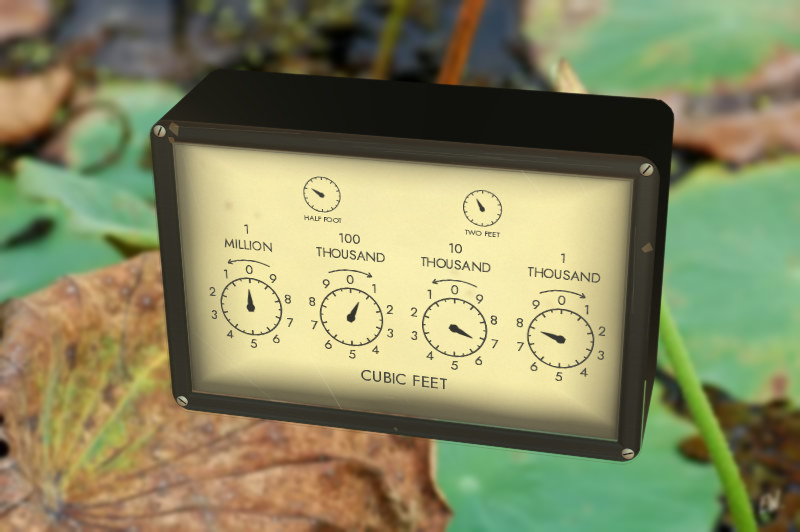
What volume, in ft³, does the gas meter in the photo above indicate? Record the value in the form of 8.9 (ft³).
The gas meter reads 6800 (ft³)
